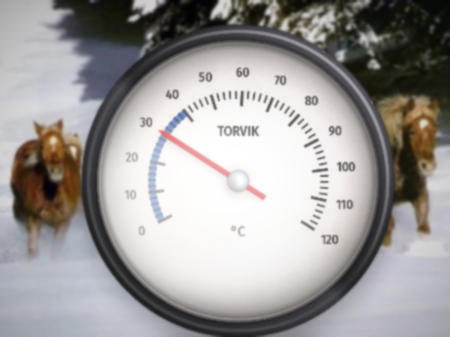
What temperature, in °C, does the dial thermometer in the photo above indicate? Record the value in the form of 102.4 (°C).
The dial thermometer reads 30 (°C)
